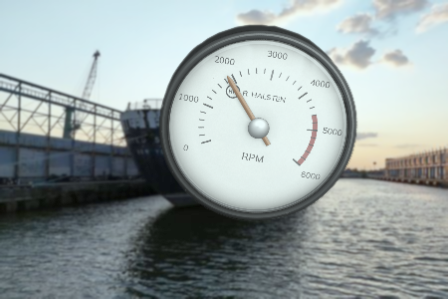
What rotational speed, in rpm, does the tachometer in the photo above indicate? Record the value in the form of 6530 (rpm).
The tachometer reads 1900 (rpm)
